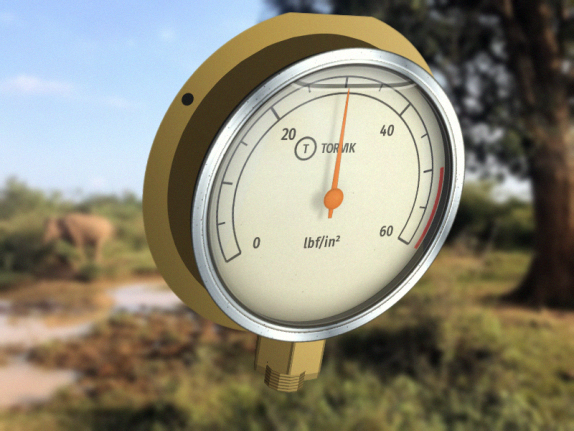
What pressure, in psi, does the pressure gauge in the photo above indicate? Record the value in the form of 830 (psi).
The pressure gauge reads 30 (psi)
